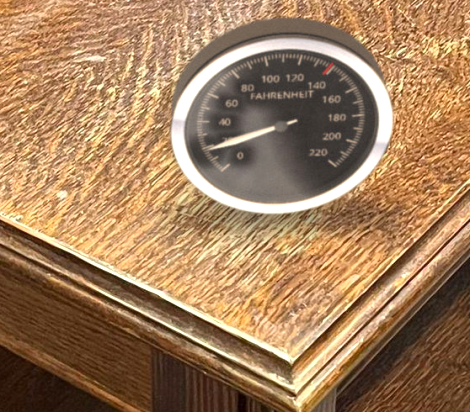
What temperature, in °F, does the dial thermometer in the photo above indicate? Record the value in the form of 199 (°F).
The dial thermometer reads 20 (°F)
